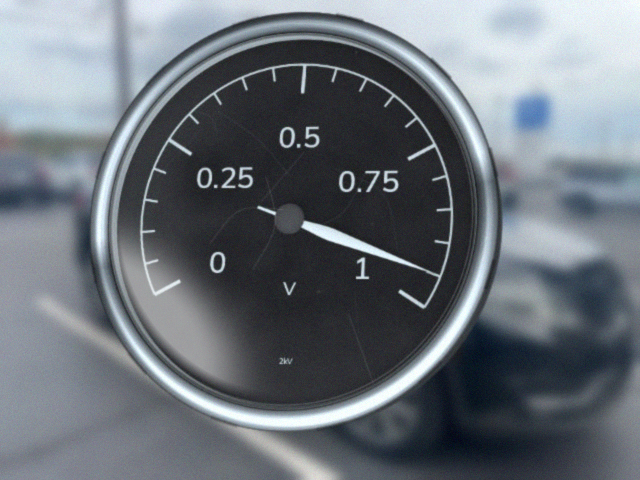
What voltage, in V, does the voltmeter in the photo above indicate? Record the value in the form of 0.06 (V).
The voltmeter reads 0.95 (V)
